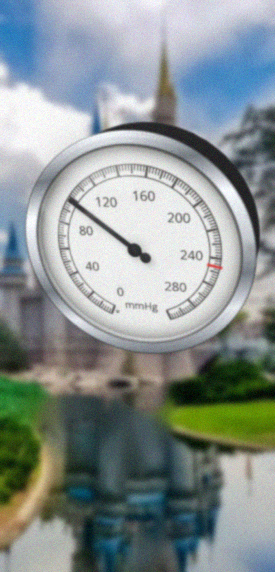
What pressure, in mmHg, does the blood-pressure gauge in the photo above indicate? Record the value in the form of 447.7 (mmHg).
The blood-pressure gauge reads 100 (mmHg)
